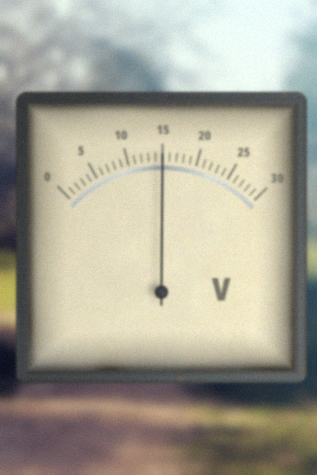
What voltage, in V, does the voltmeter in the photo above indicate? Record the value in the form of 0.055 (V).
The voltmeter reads 15 (V)
